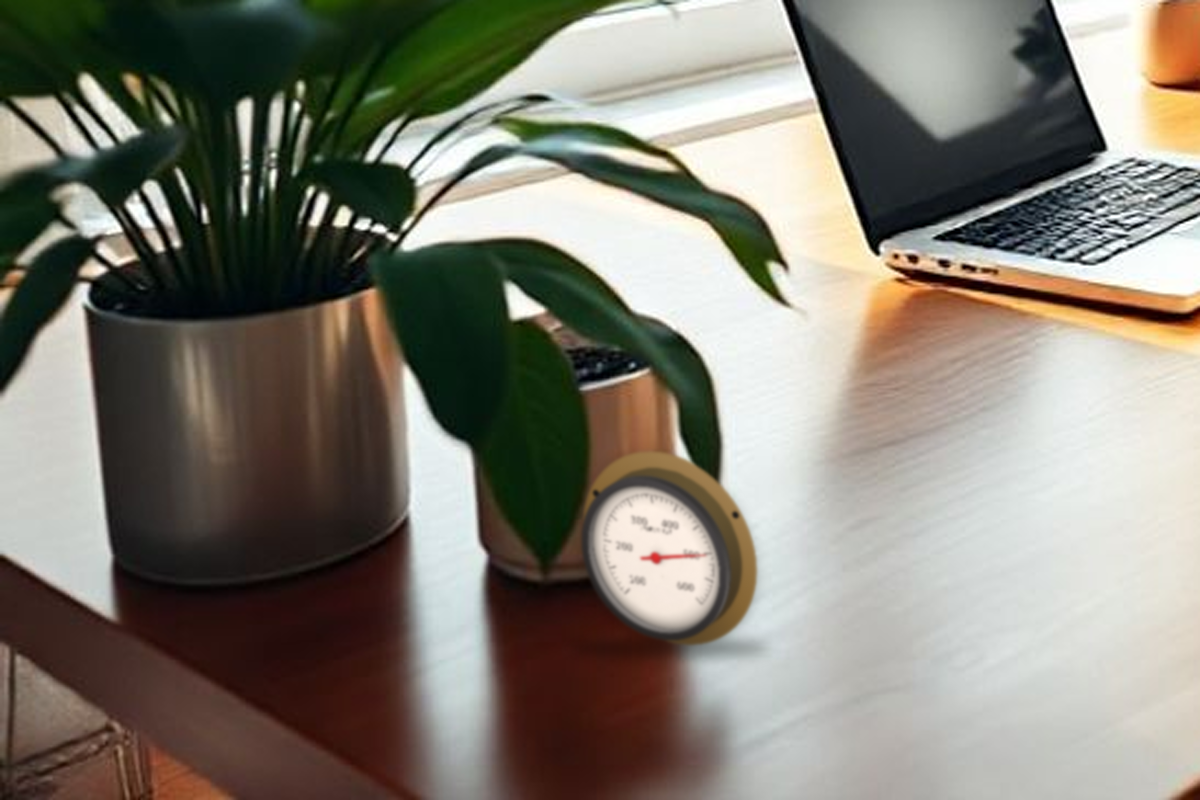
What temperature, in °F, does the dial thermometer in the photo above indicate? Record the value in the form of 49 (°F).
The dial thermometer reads 500 (°F)
